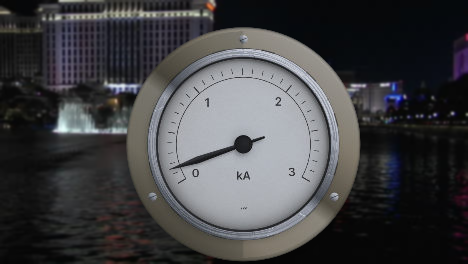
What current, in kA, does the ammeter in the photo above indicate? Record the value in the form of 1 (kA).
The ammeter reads 0.15 (kA)
